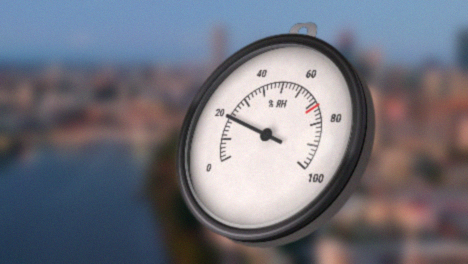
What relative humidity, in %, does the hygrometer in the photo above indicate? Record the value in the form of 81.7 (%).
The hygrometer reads 20 (%)
